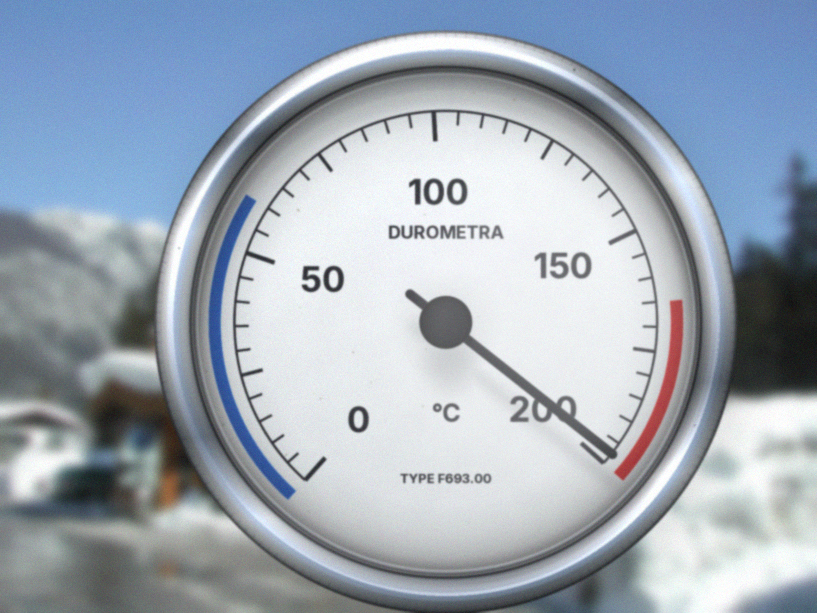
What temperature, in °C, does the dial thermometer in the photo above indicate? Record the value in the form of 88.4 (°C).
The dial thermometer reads 197.5 (°C)
